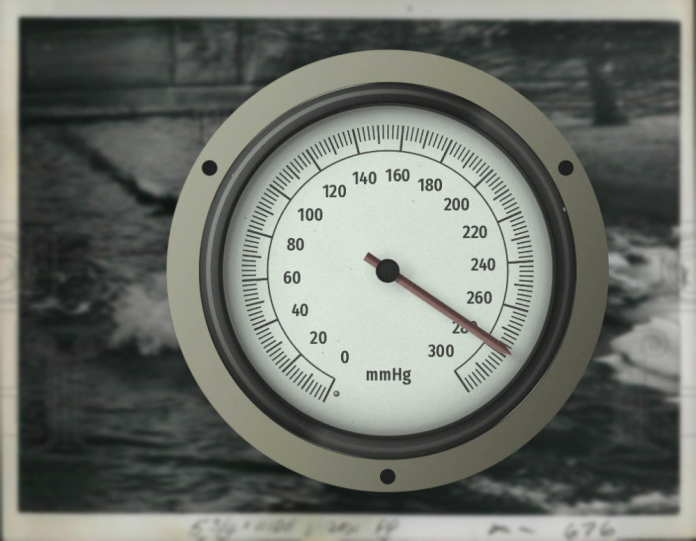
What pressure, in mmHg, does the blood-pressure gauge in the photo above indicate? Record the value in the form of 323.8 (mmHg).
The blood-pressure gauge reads 278 (mmHg)
